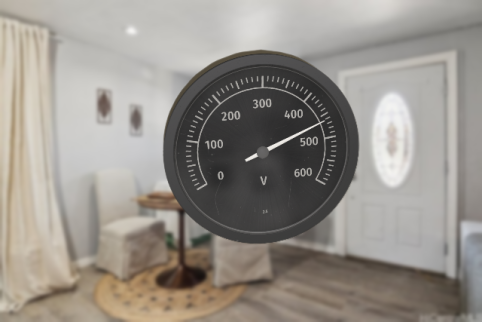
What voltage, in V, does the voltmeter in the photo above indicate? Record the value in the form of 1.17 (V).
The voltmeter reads 460 (V)
